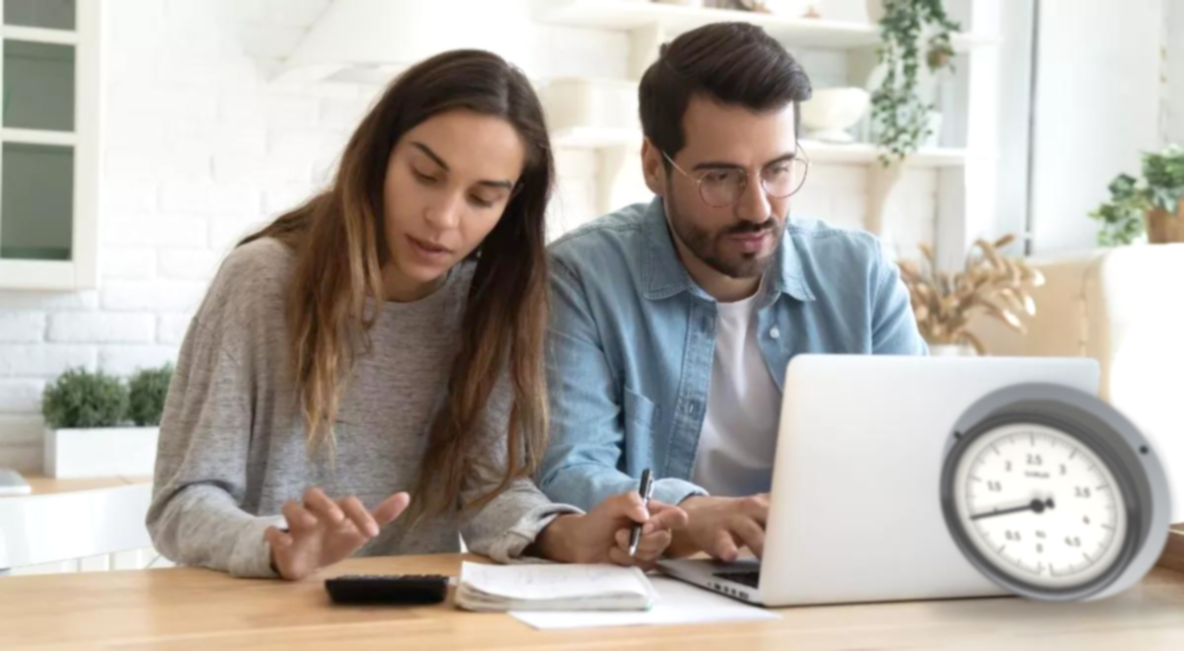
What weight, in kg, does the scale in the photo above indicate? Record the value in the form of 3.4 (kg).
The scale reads 1 (kg)
